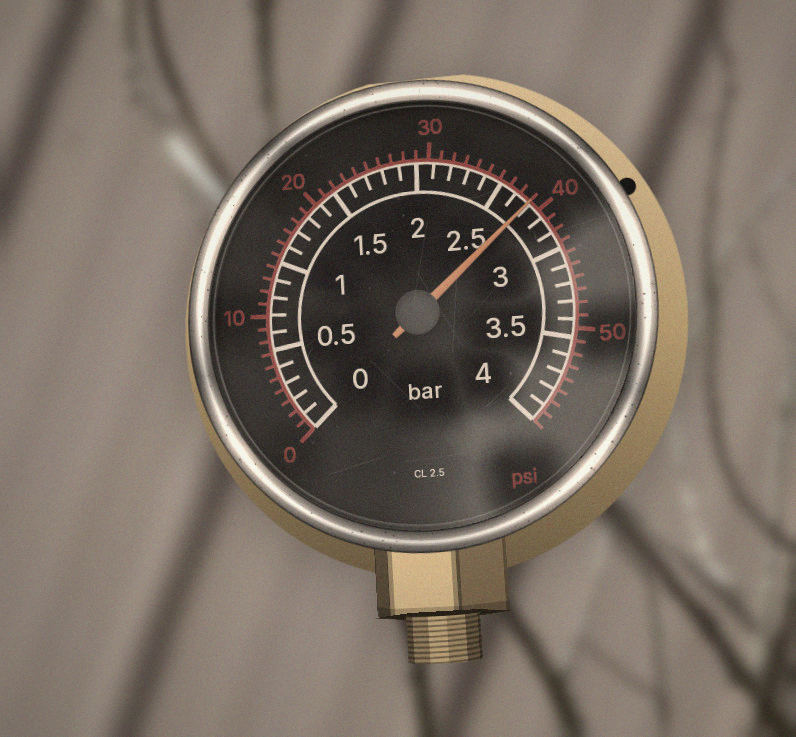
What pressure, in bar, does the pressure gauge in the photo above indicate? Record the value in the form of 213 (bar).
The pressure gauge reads 2.7 (bar)
